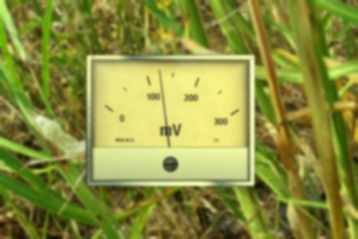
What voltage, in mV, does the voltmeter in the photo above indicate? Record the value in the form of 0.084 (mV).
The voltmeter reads 125 (mV)
